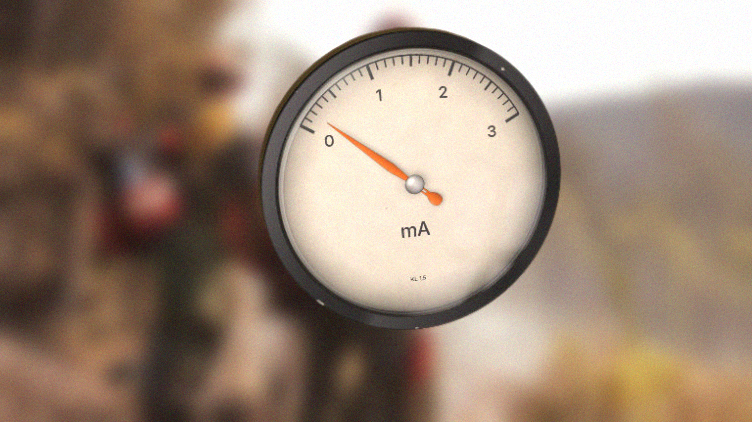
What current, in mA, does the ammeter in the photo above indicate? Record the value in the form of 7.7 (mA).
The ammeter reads 0.2 (mA)
